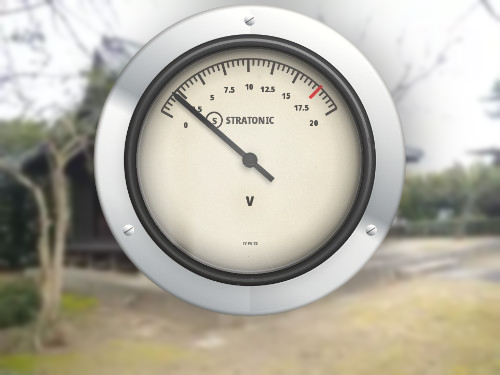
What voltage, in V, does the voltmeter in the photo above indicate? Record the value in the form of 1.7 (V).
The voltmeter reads 2 (V)
